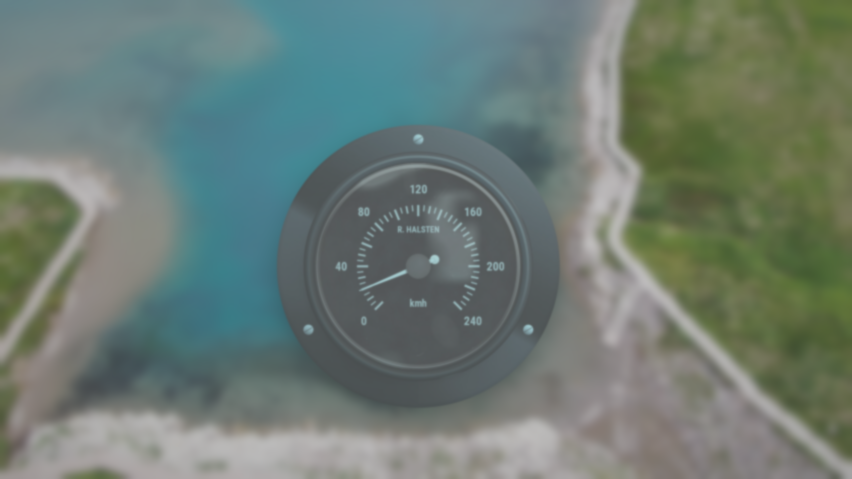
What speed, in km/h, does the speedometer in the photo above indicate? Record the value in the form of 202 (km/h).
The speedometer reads 20 (km/h)
